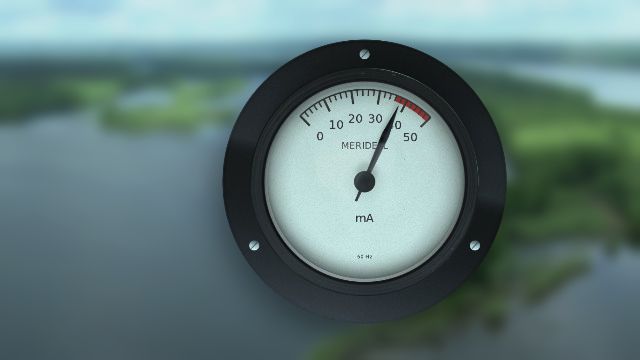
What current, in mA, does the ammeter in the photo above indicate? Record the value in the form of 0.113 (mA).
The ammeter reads 38 (mA)
